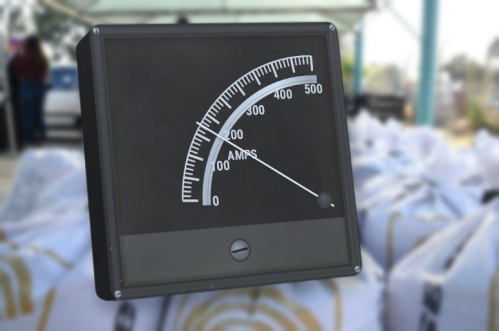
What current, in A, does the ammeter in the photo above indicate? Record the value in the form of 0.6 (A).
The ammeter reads 170 (A)
